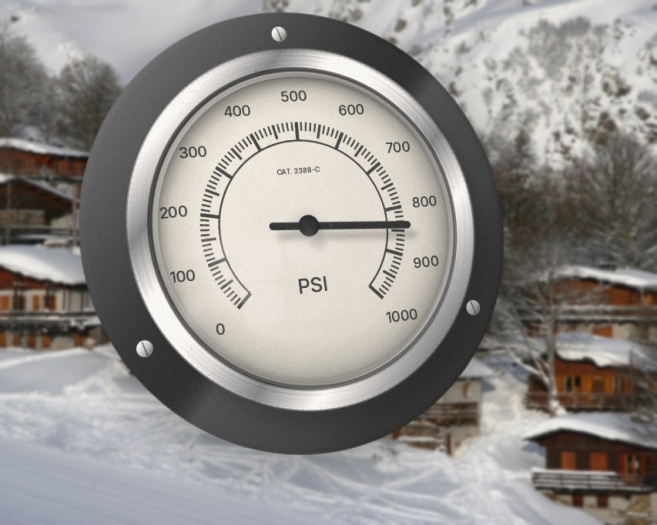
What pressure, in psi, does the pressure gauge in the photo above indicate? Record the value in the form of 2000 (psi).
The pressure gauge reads 840 (psi)
